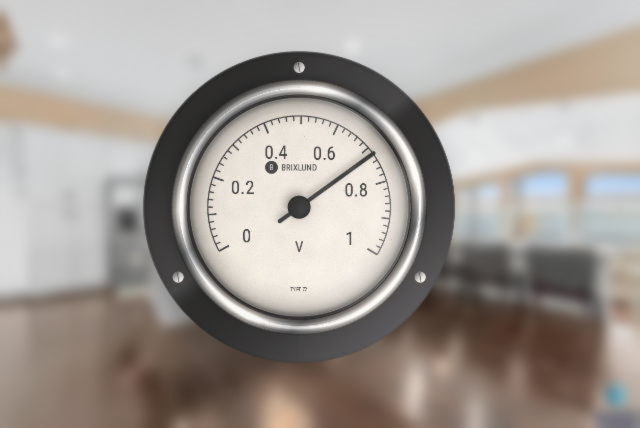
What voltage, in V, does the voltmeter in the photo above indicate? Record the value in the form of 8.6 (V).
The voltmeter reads 0.72 (V)
